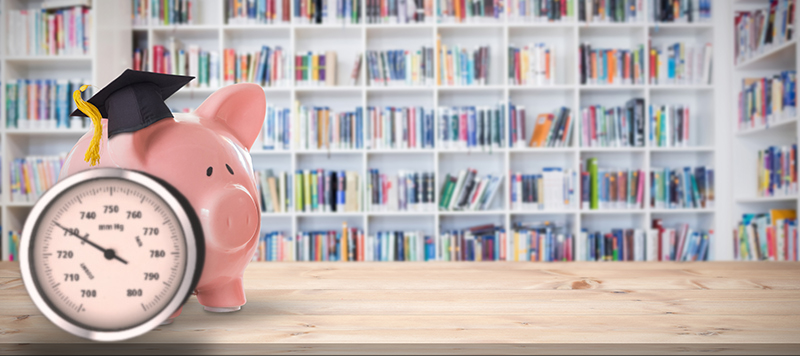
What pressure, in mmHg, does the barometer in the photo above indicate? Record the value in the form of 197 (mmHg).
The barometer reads 730 (mmHg)
